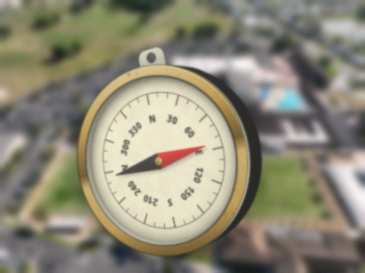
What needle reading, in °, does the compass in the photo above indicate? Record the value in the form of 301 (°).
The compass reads 85 (°)
